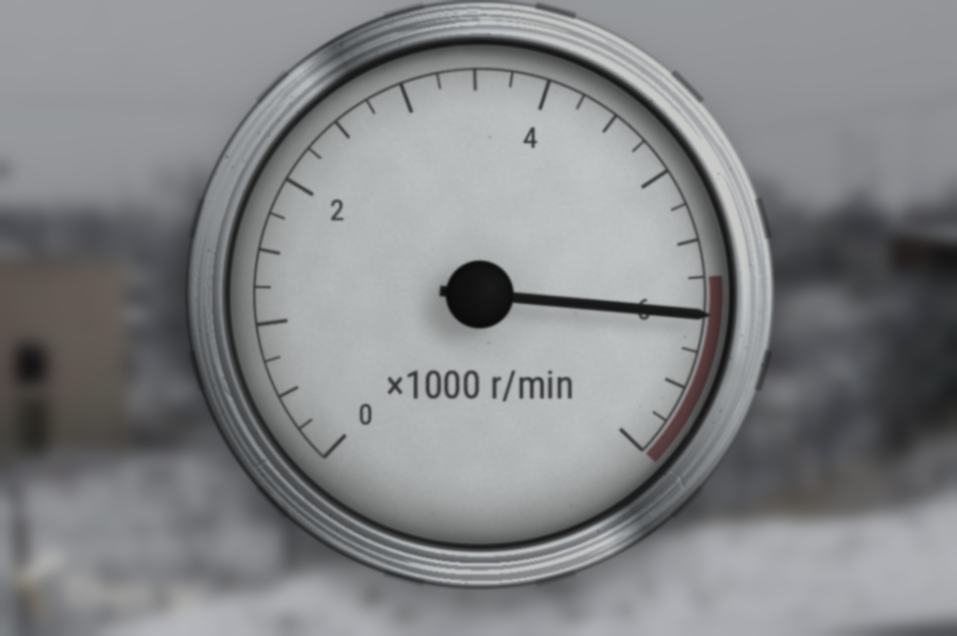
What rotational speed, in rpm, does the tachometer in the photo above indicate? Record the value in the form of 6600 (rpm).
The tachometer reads 6000 (rpm)
